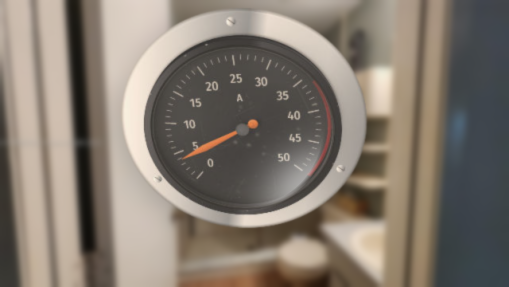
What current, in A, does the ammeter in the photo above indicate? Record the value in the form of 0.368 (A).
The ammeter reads 4 (A)
